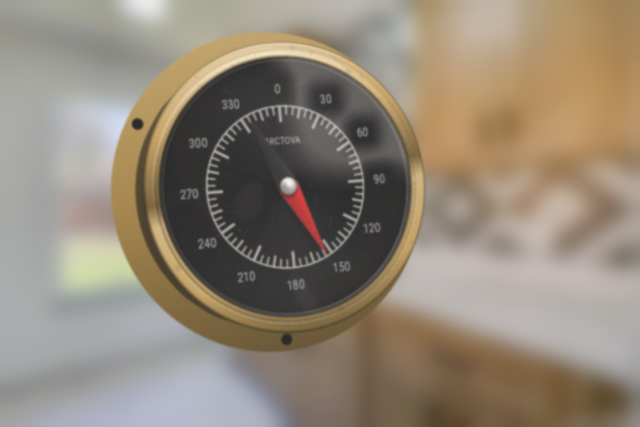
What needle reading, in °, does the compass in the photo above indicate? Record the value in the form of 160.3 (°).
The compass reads 155 (°)
